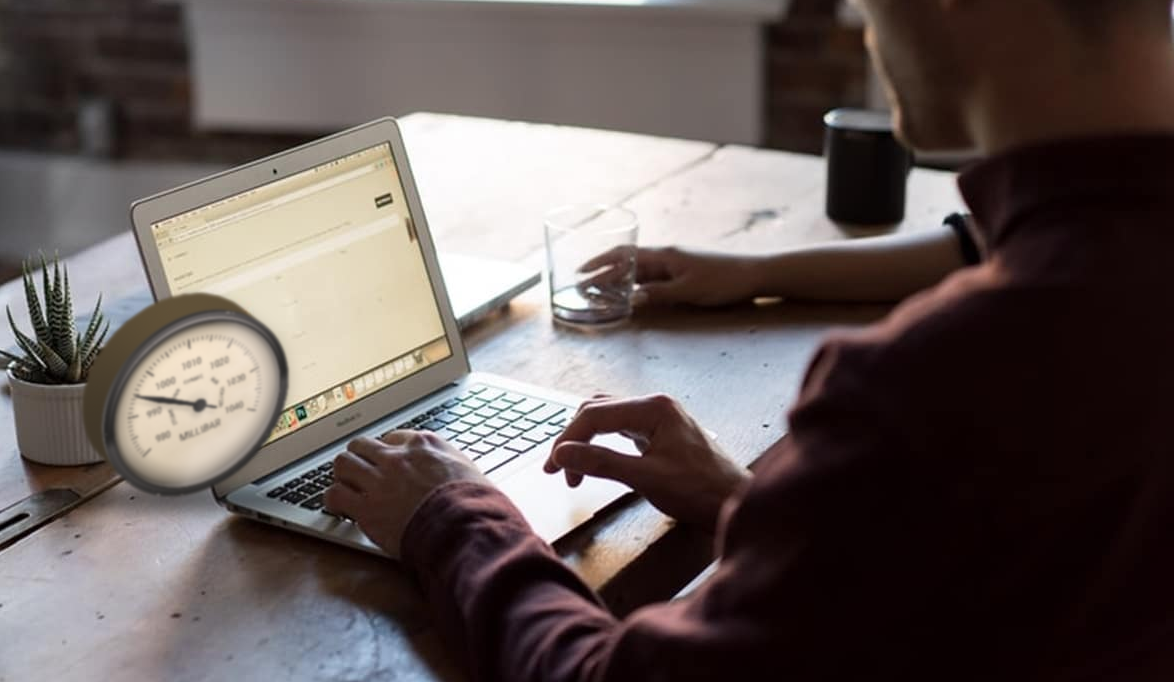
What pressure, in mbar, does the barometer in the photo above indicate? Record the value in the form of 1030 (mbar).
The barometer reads 995 (mbar)
